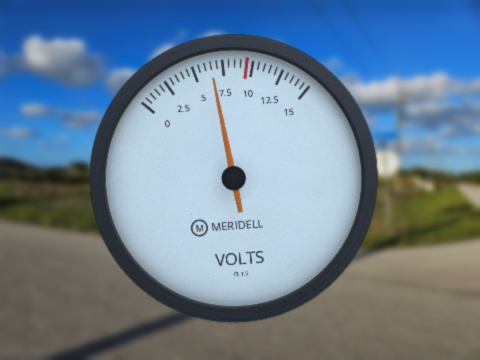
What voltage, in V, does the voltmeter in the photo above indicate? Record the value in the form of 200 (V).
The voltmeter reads 6.5 (V)
